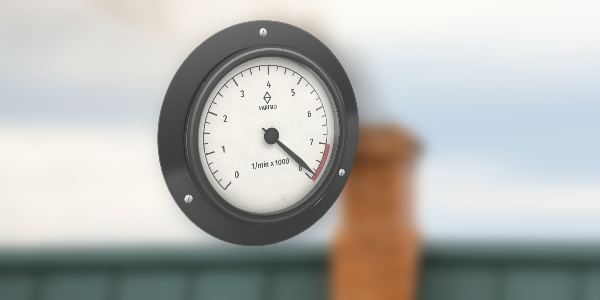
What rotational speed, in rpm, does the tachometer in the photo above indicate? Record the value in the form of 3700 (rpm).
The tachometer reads 7875 (rpm)
